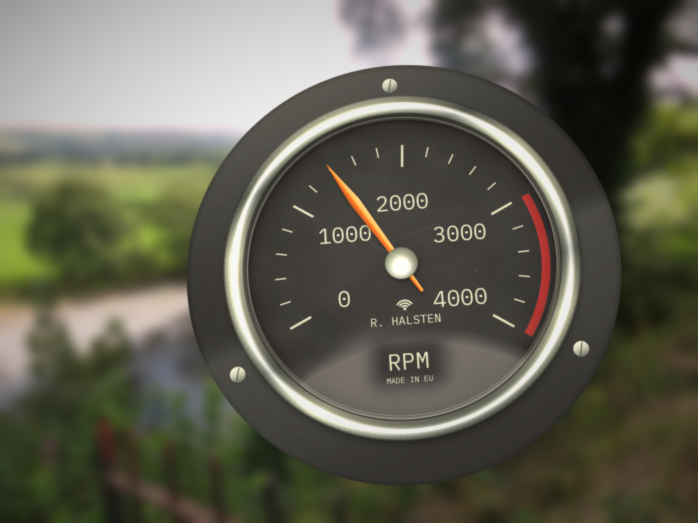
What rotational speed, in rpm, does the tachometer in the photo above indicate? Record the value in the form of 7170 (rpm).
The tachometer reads 1400 (rpm)
